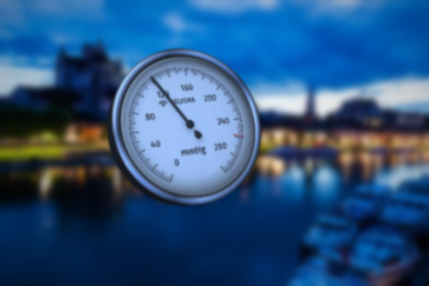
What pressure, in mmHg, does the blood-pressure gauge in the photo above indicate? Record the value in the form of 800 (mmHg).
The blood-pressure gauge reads 120 (mmHg)
